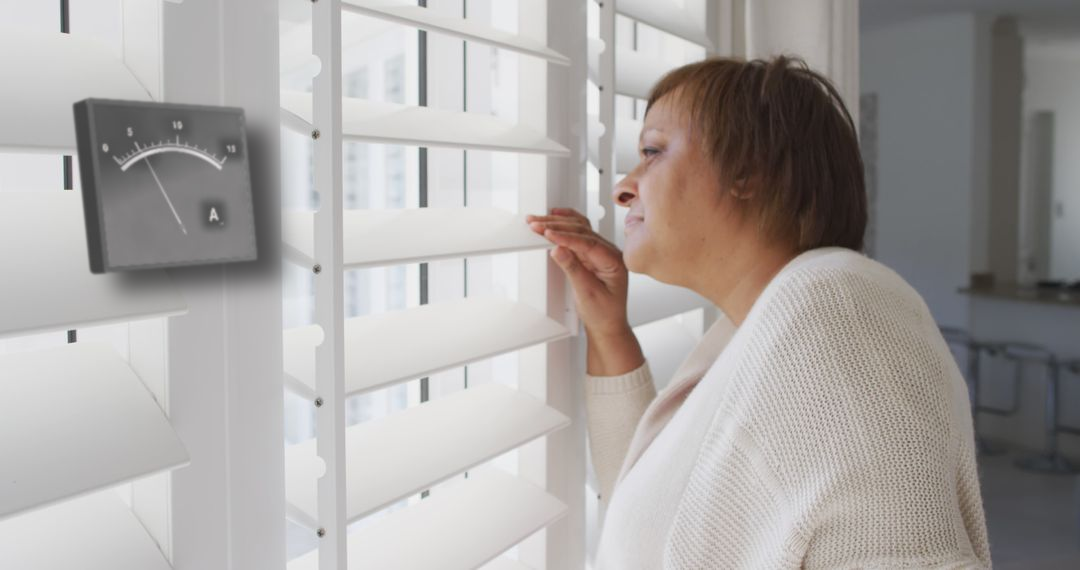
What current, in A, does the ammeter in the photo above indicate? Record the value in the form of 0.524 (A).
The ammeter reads 5 (A)
